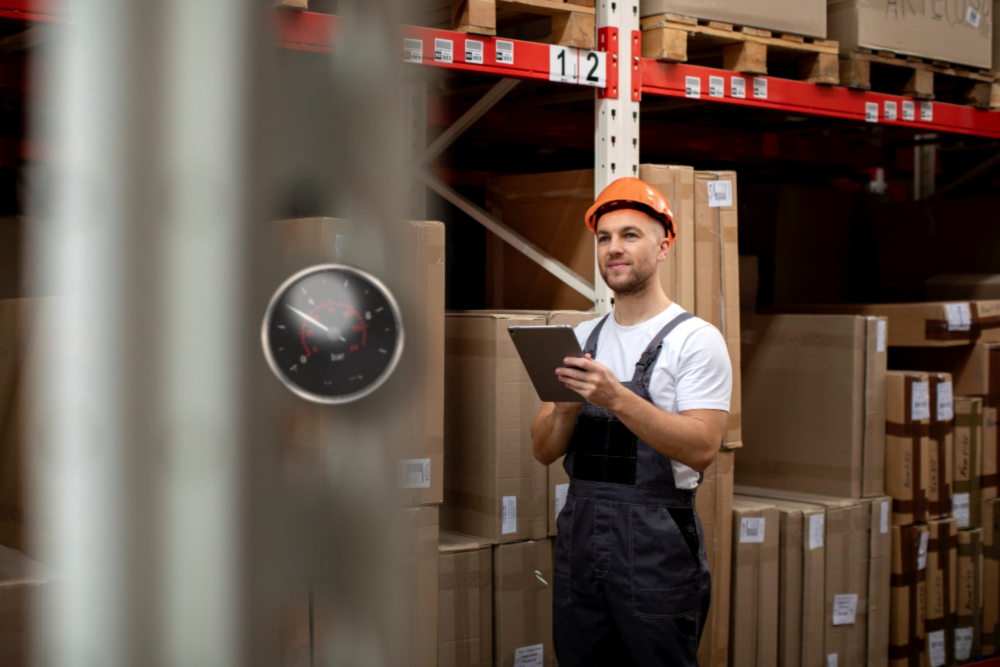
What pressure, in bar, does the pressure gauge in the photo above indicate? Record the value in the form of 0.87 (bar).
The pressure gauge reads 3 (bar)
